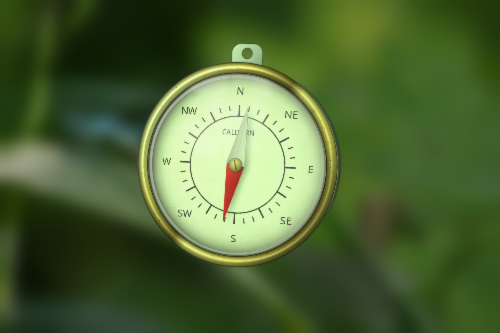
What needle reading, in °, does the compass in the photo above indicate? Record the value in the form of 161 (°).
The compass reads 190 (°)
